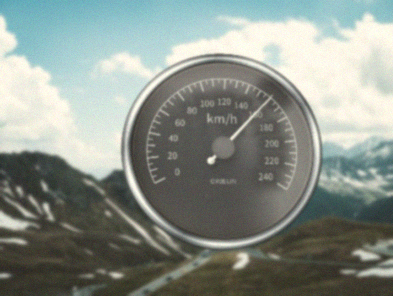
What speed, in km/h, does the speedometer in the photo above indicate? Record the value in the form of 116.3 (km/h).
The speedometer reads 160 (km/h)
